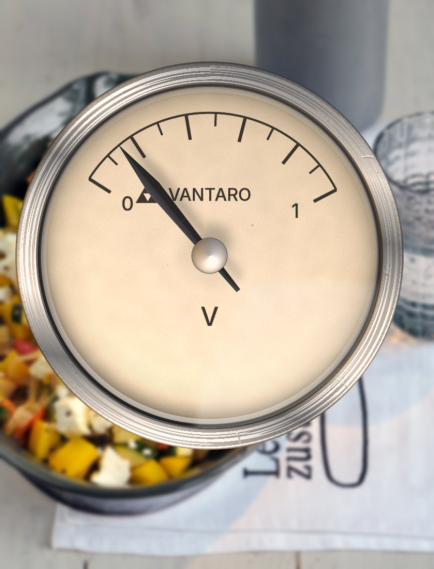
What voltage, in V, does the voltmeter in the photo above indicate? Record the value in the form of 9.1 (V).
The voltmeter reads 0.15 (V)
